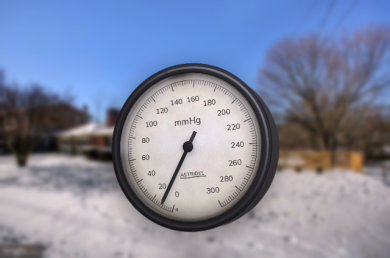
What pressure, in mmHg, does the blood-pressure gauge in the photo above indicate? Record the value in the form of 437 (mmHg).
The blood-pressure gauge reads 10 (mmHg)
